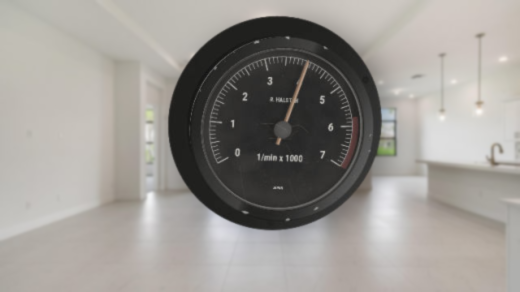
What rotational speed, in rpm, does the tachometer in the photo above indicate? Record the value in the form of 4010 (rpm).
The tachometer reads 4000 (rpm)
